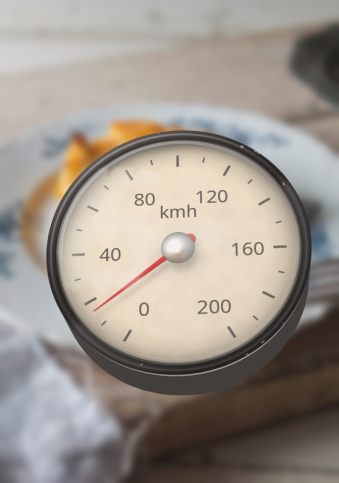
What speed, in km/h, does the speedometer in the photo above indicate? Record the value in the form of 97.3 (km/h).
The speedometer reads 15 (km/h)
